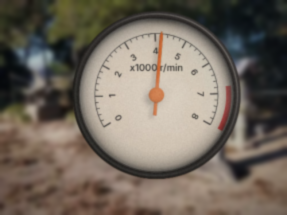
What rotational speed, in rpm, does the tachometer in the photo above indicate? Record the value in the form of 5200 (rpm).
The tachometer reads 4200 (rpm)
